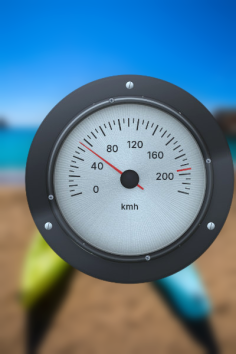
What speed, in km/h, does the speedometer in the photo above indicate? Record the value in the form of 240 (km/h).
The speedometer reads 55 (km/h)
